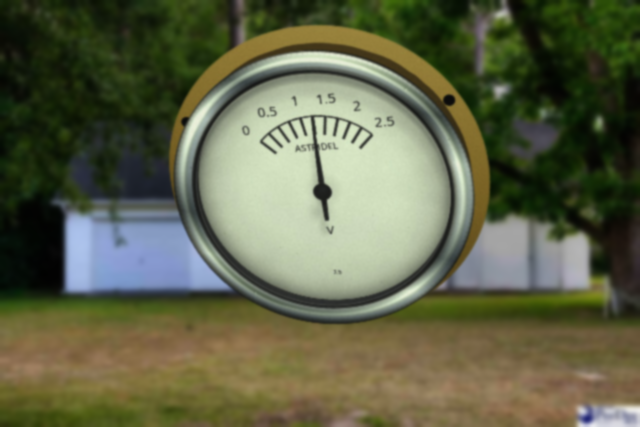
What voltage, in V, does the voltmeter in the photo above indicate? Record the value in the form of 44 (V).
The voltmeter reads 1.25 (V)
